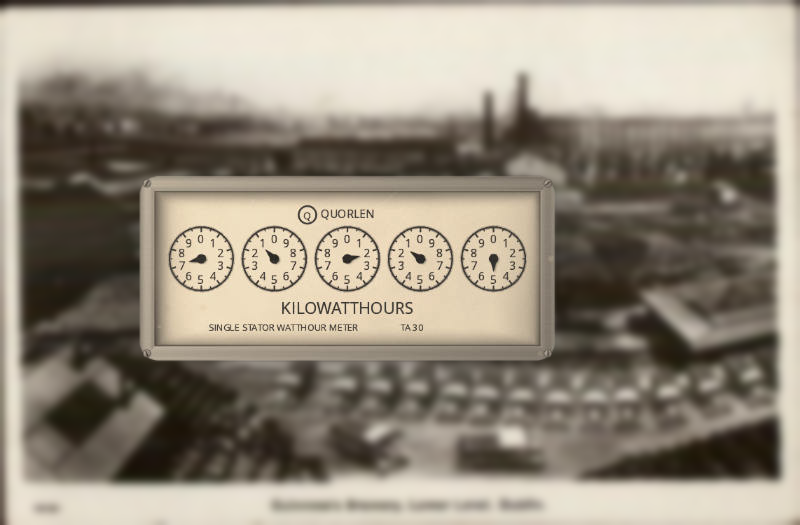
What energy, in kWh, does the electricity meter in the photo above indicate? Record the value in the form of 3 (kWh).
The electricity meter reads 71215 (kWh)
